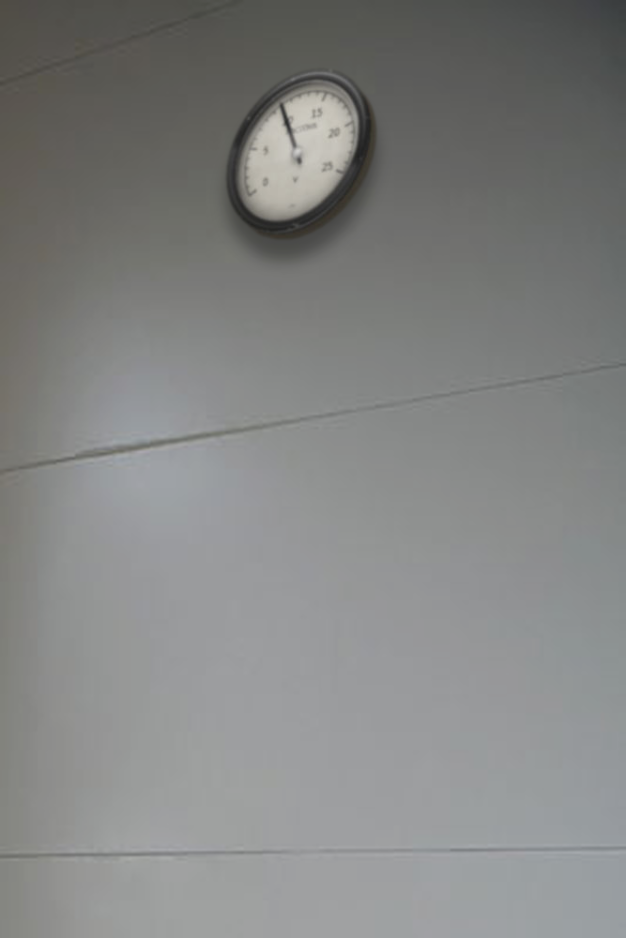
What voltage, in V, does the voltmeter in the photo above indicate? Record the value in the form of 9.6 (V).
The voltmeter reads 10 (V)
